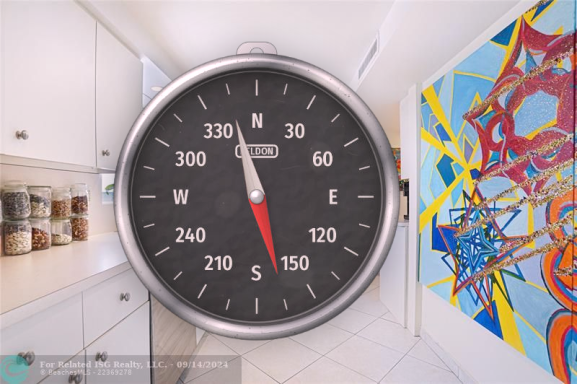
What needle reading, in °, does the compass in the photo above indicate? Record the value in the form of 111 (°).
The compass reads 165 (°)
